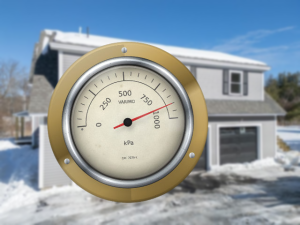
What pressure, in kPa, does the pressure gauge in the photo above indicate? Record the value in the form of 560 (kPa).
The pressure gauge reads 900 (kPa)
